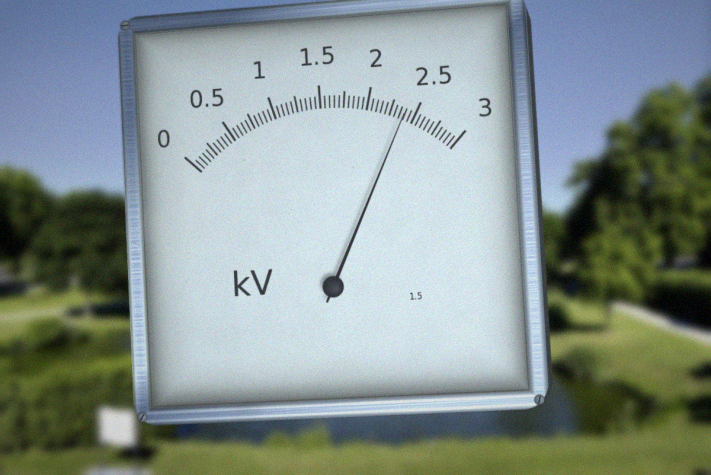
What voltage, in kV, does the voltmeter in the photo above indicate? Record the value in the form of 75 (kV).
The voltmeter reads 2.4 (kV)
